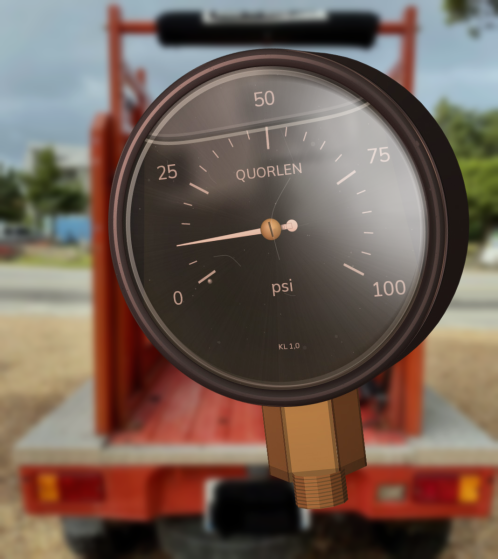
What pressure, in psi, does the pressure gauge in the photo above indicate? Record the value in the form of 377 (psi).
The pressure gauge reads 10 (psi)
